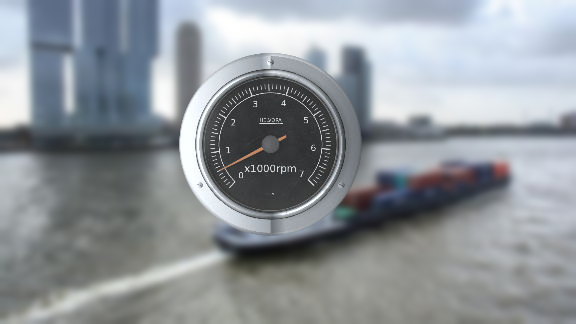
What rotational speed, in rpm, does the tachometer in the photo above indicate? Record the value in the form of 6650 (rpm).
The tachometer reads 500 (rpm)
